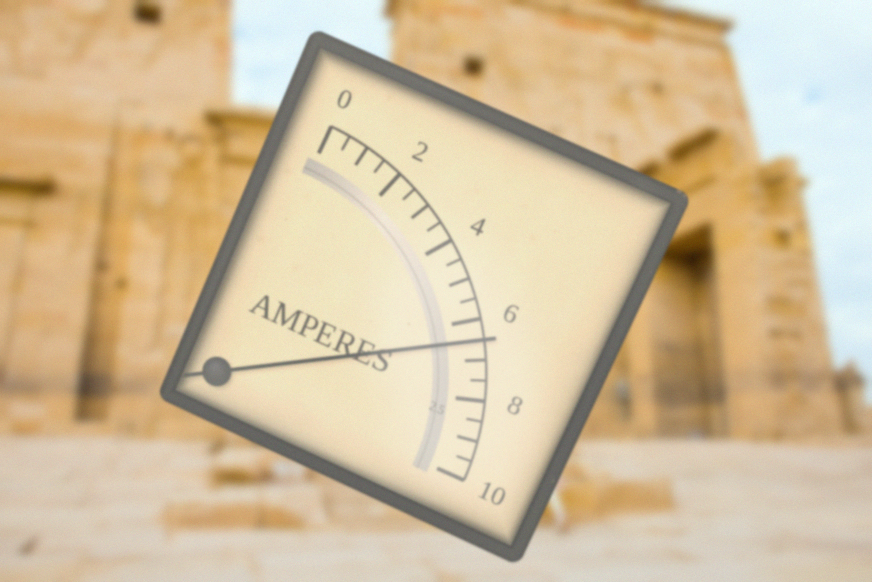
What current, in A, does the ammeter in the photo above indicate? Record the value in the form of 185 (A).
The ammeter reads 6.5 (A)
